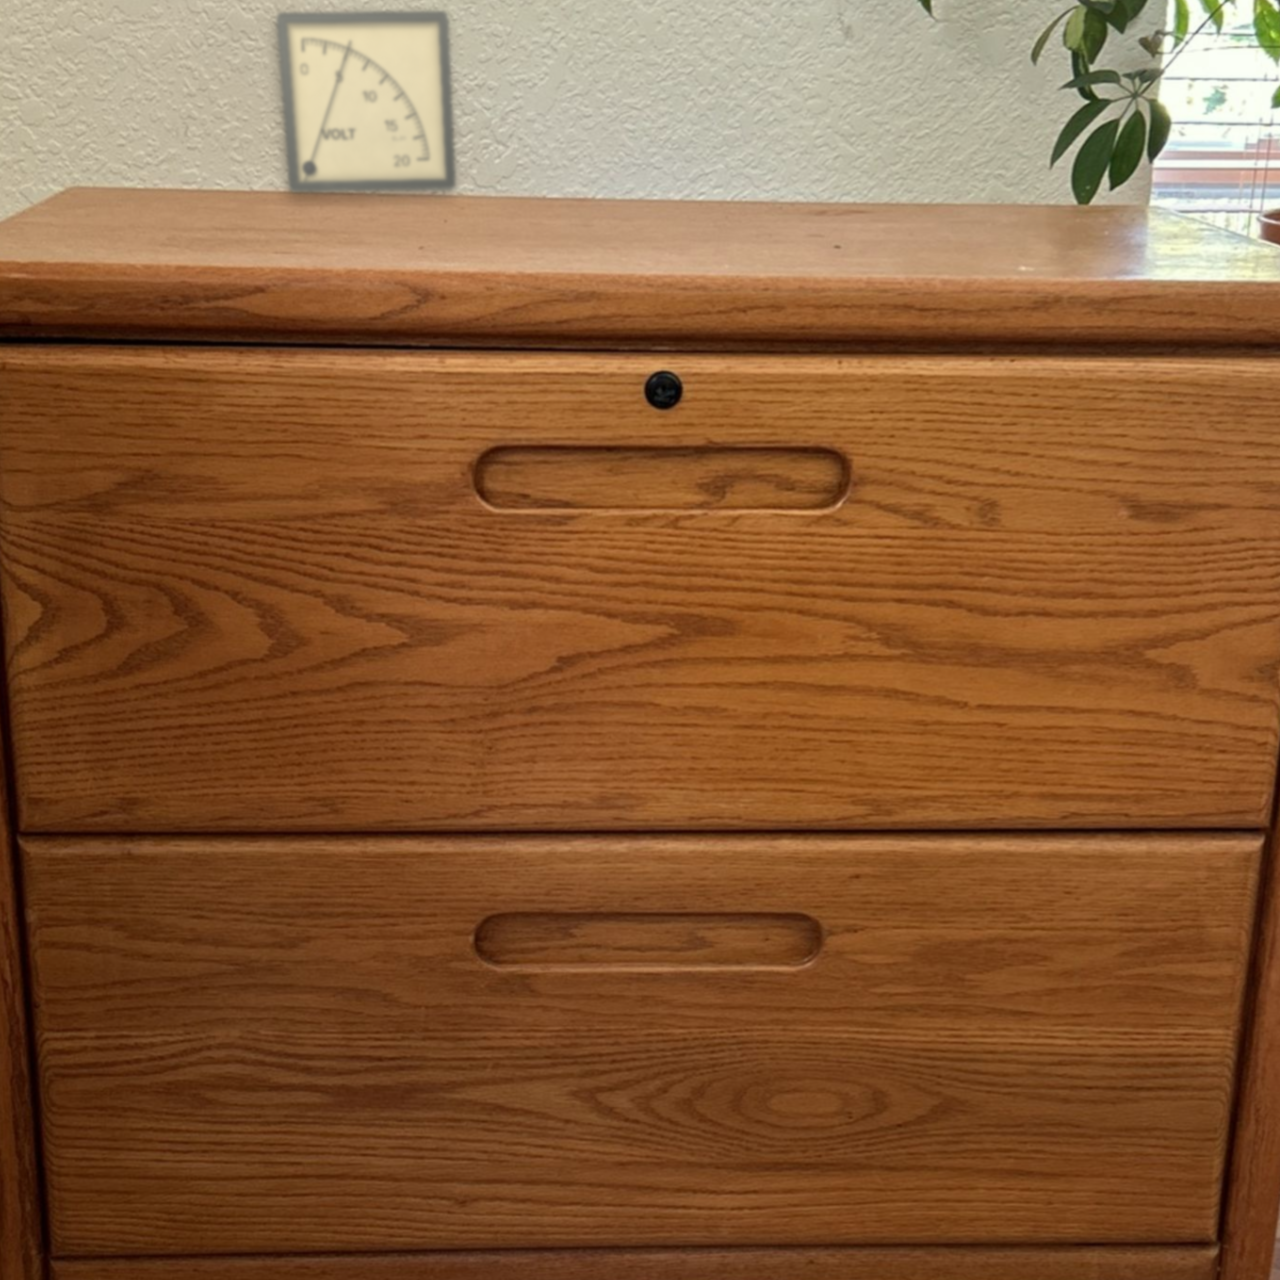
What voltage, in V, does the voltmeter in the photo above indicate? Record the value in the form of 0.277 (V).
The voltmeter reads 5 (V)
